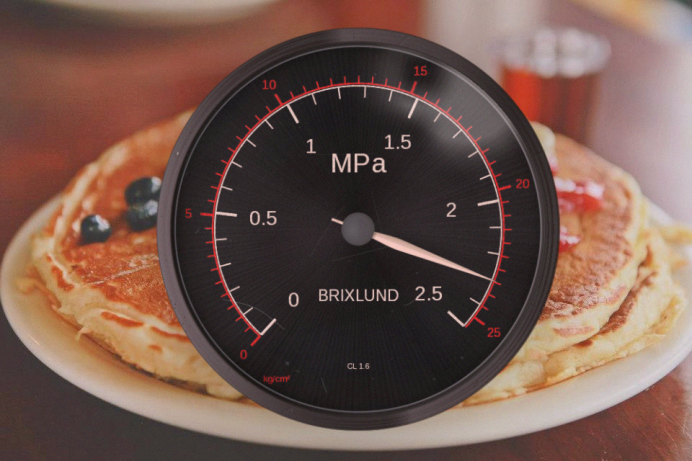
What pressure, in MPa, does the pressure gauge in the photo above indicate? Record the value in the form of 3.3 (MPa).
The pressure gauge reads 2.3 (MPa)
